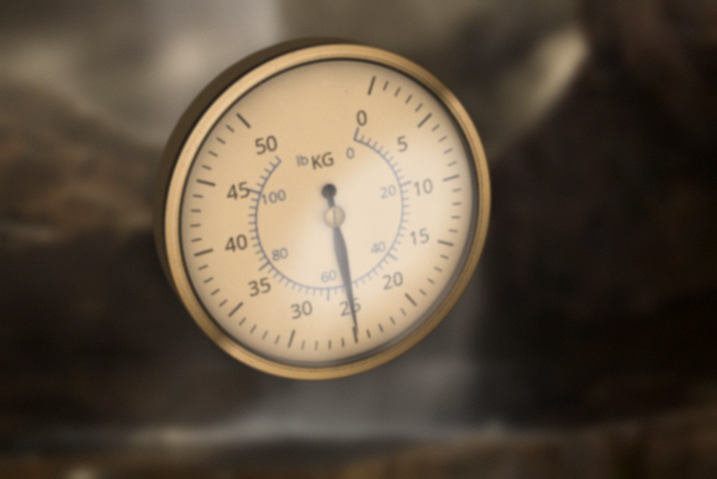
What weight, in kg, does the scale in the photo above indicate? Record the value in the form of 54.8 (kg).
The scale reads 25 (kg)
